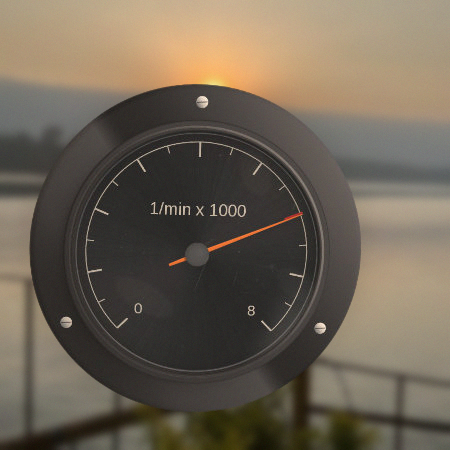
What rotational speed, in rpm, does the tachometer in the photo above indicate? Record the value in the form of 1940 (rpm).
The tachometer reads 6000 (rpm)
